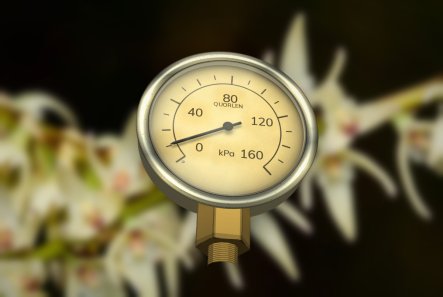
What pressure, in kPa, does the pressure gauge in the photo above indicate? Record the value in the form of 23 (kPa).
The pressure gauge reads 10 (kPa)
